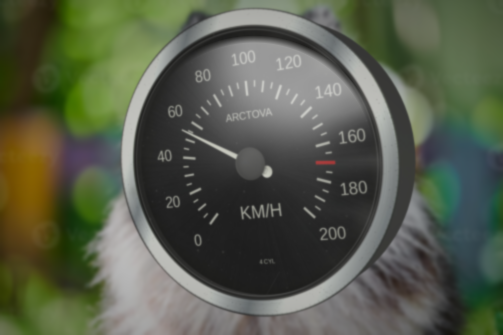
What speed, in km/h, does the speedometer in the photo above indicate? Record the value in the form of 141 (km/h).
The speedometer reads 55 (km/h)
